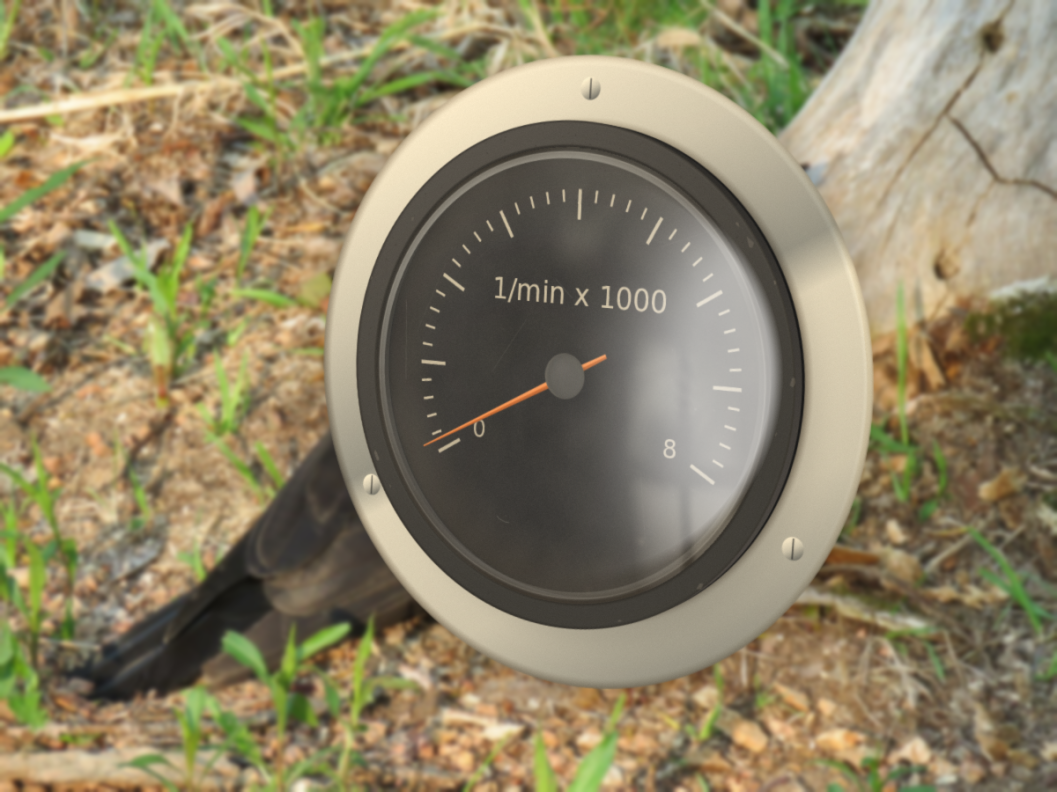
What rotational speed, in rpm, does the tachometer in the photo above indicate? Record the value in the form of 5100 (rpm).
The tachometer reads 100 (rpm)
